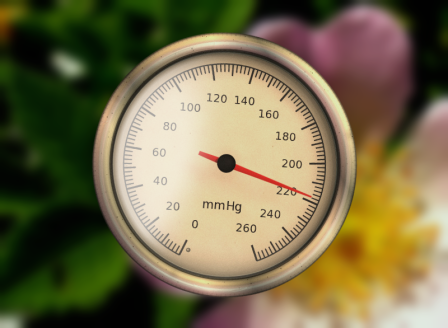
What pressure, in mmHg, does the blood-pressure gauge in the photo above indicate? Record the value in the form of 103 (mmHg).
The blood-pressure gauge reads 218 (mmHg)
